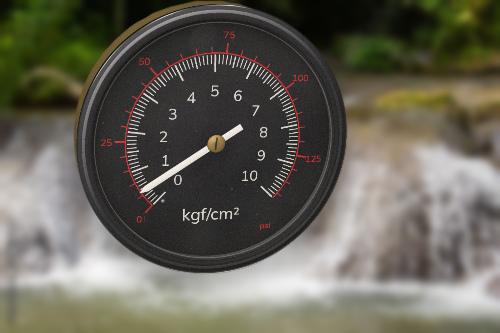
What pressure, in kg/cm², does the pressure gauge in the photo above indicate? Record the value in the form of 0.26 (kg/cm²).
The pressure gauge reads 0.5 (kg/cm²)
